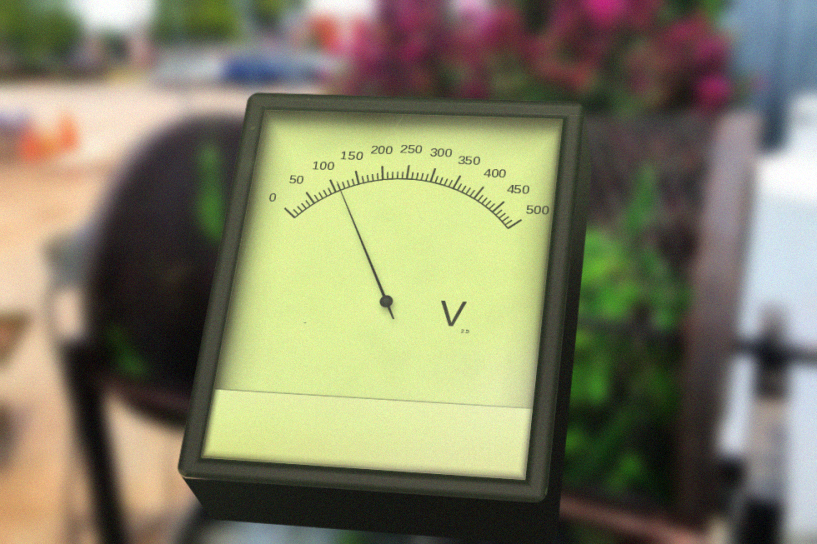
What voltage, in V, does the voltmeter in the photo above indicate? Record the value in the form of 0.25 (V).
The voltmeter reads 110 (V)
